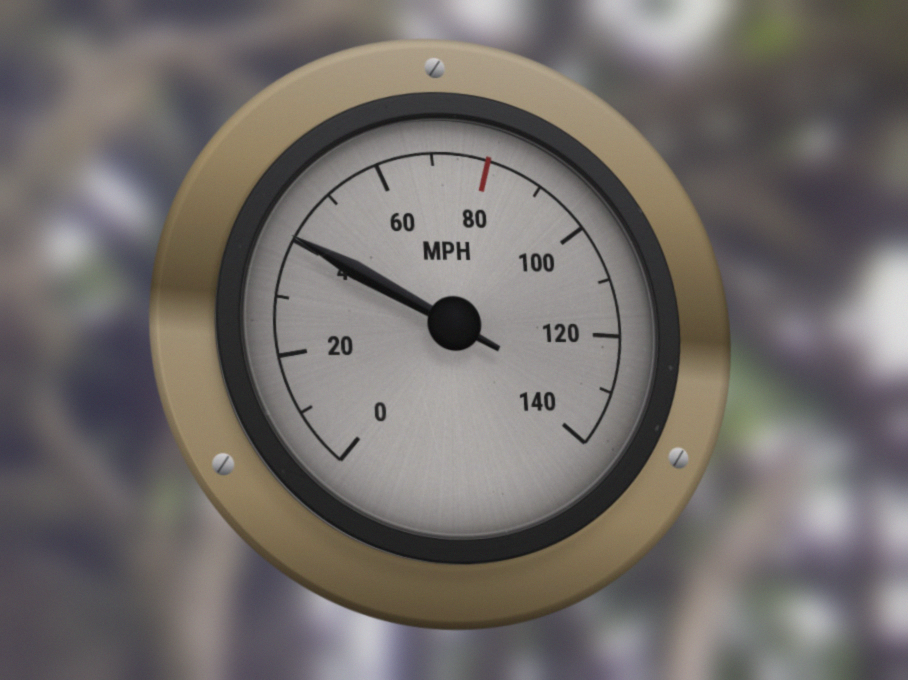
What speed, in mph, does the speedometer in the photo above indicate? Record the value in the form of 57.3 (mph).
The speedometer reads 40 (mph)
